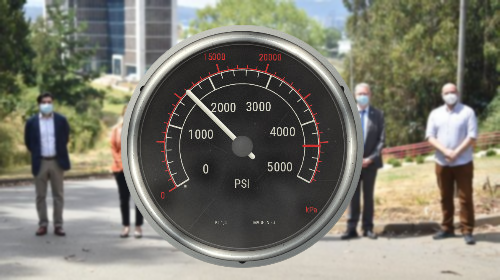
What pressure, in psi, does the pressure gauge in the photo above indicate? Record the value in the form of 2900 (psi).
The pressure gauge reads 1600 (psi)
